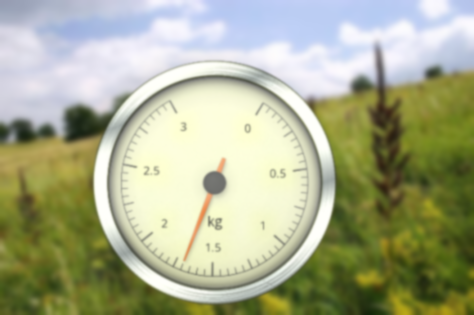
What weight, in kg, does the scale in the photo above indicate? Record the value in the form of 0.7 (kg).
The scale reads 1.7 (kg)
